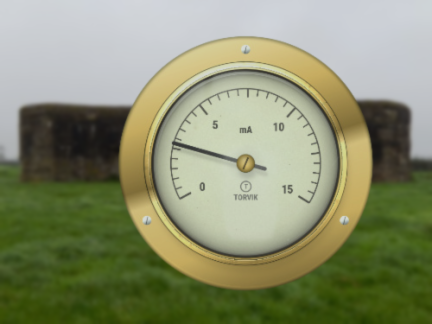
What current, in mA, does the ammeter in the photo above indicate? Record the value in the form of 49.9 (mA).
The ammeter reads 2.75 (mA)
